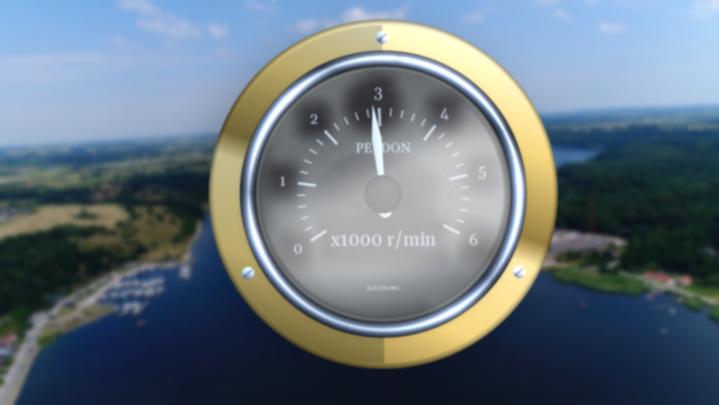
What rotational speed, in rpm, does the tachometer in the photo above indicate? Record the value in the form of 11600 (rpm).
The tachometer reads 2900 (rpm)
